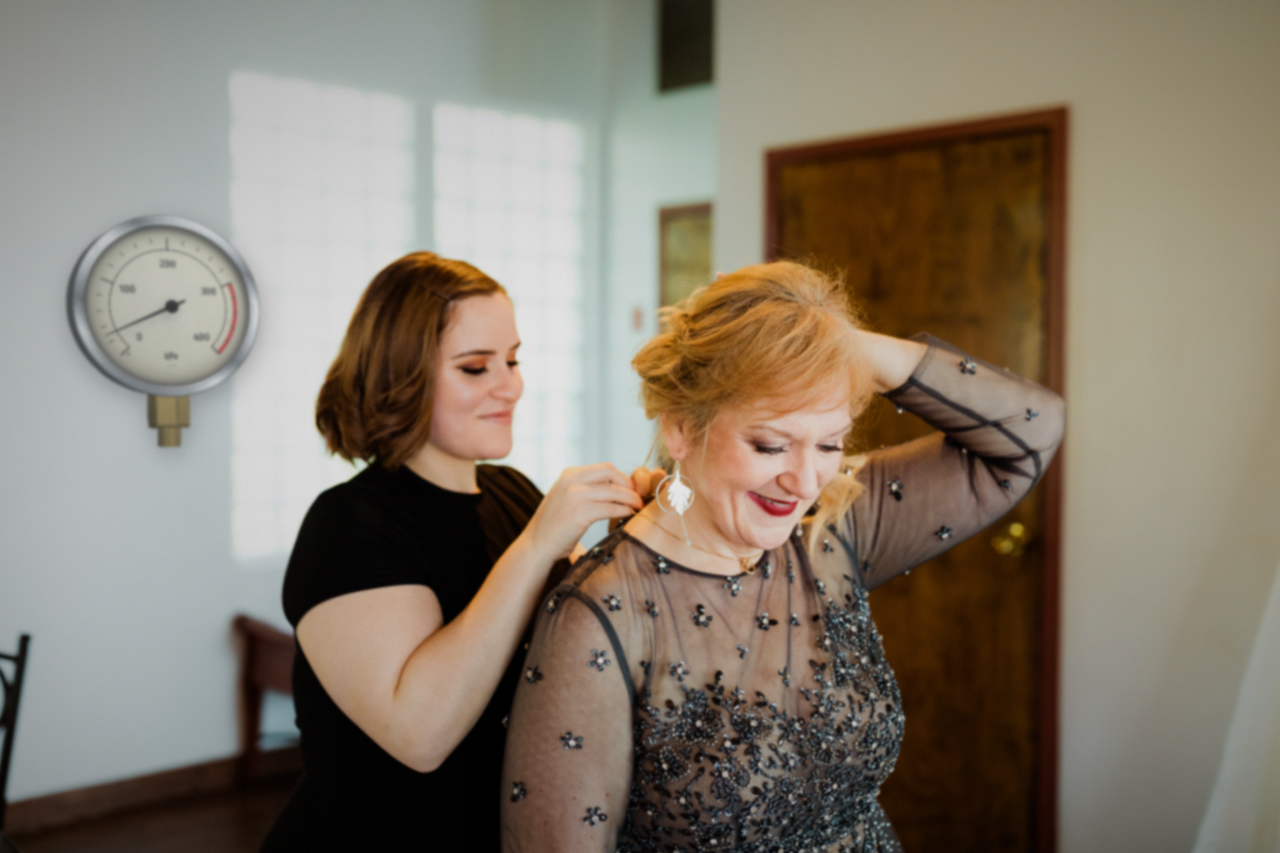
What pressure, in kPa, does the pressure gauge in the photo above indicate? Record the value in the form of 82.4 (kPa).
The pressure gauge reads 30 (kPa)
